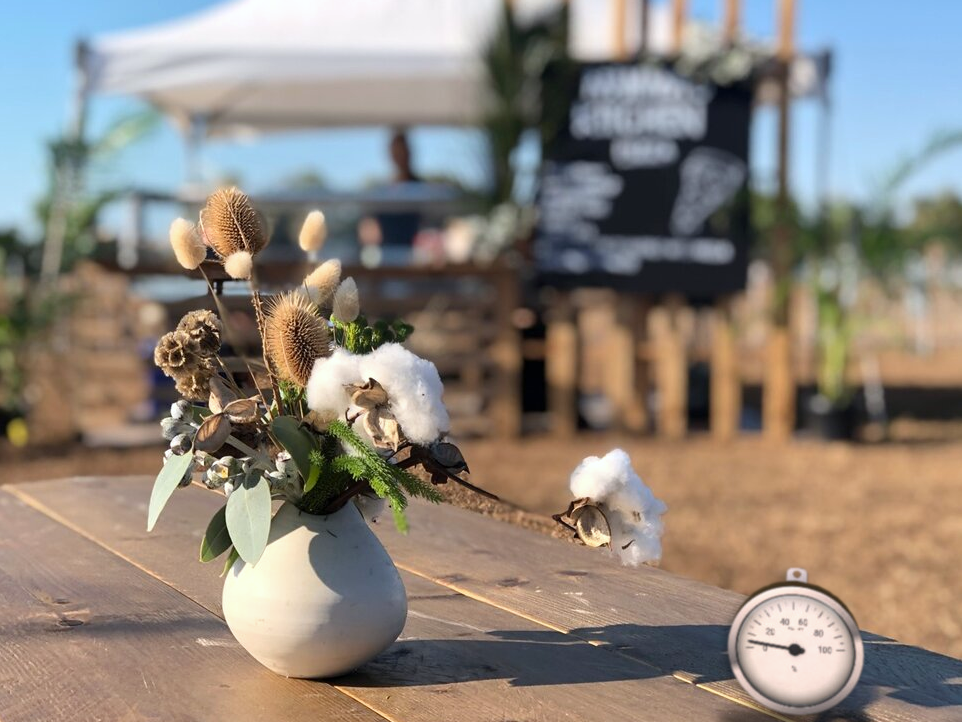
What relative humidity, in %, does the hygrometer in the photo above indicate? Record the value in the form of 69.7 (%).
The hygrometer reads 5 (%)
